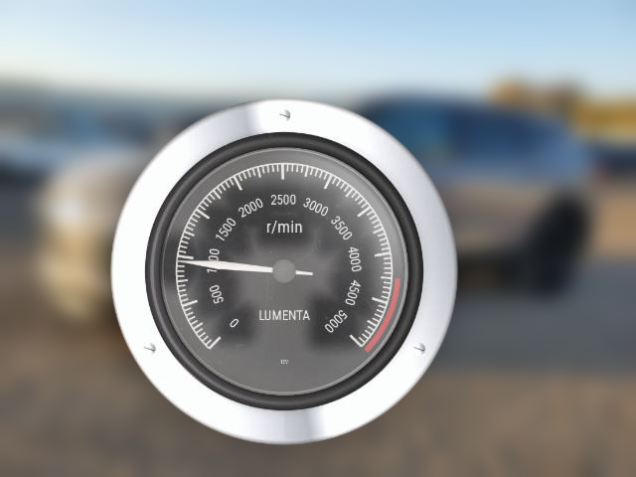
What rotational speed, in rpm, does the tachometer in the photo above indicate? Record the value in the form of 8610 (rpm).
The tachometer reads 950 (rpm)
